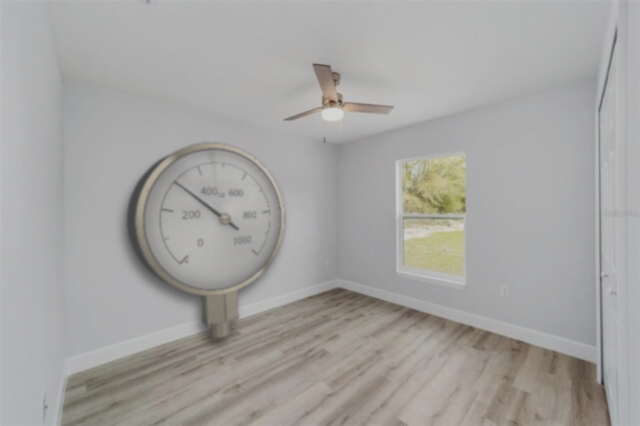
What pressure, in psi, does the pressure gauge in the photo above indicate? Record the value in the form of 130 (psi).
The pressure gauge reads 300 (psi)
